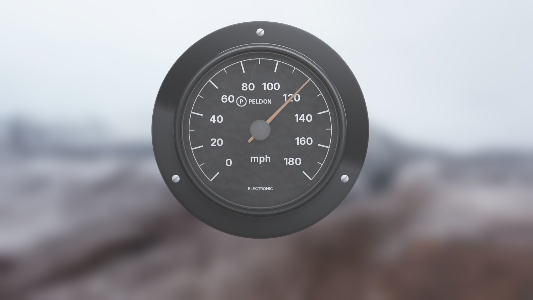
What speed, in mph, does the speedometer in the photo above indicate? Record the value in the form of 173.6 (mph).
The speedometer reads 120 (mph)
